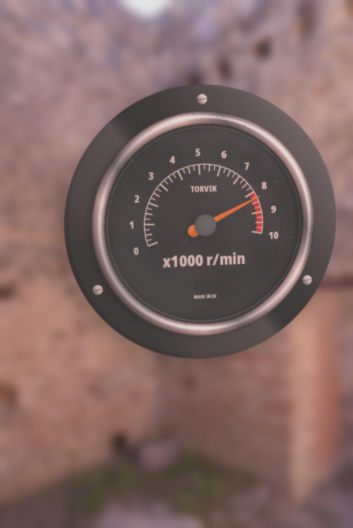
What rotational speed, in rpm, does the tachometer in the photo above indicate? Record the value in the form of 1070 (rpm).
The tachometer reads 8250 (rpm)
